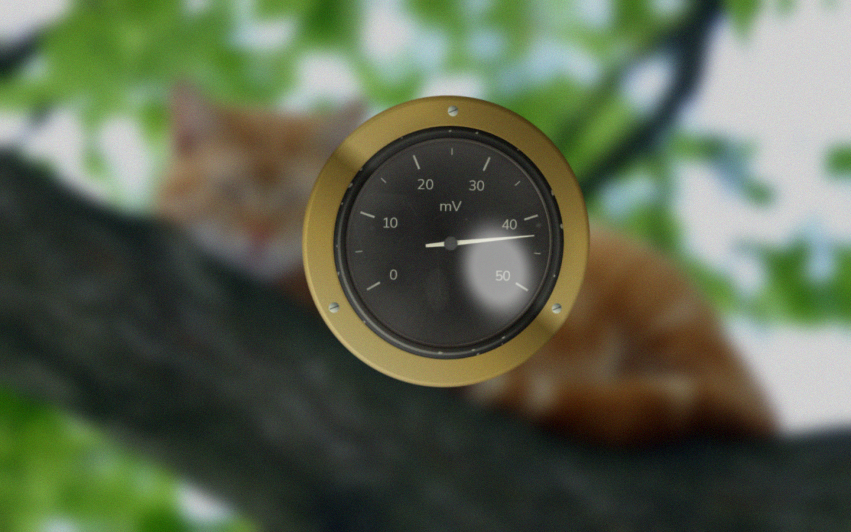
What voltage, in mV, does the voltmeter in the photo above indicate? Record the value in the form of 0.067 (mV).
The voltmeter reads 42.5 (mV)
